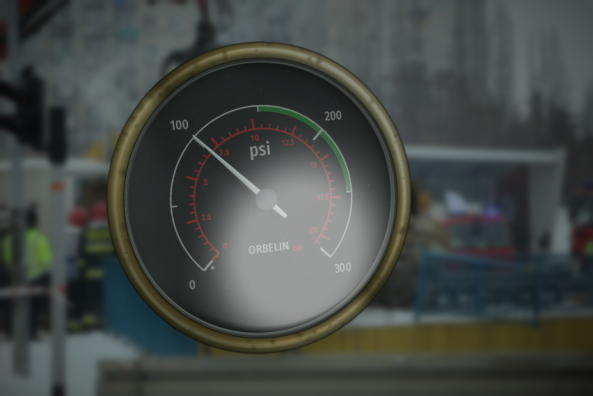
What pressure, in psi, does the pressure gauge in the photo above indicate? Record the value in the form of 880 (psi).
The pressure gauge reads 100 (psi)
